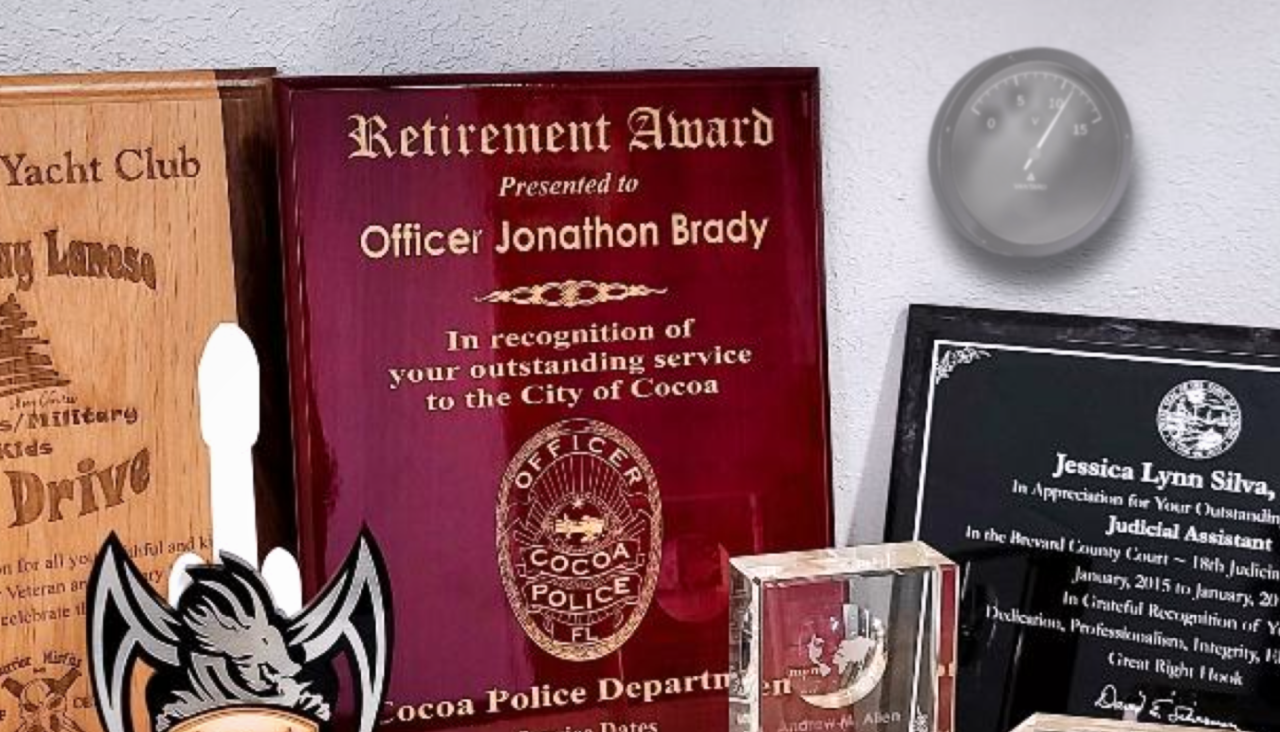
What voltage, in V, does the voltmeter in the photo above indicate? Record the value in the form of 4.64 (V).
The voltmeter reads 11 (V)
